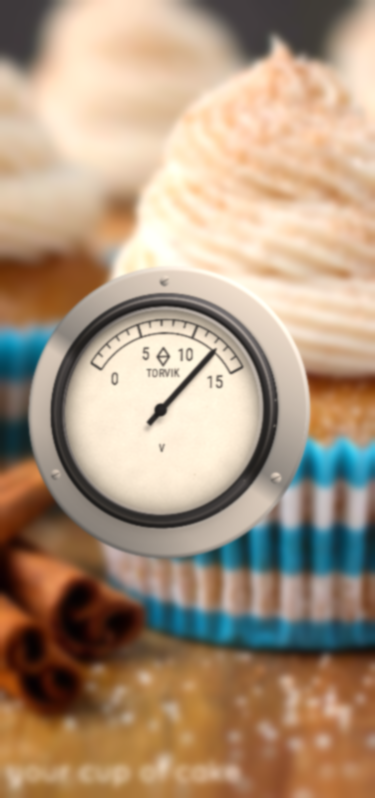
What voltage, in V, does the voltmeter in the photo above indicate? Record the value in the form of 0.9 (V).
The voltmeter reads 12.5 (V)
